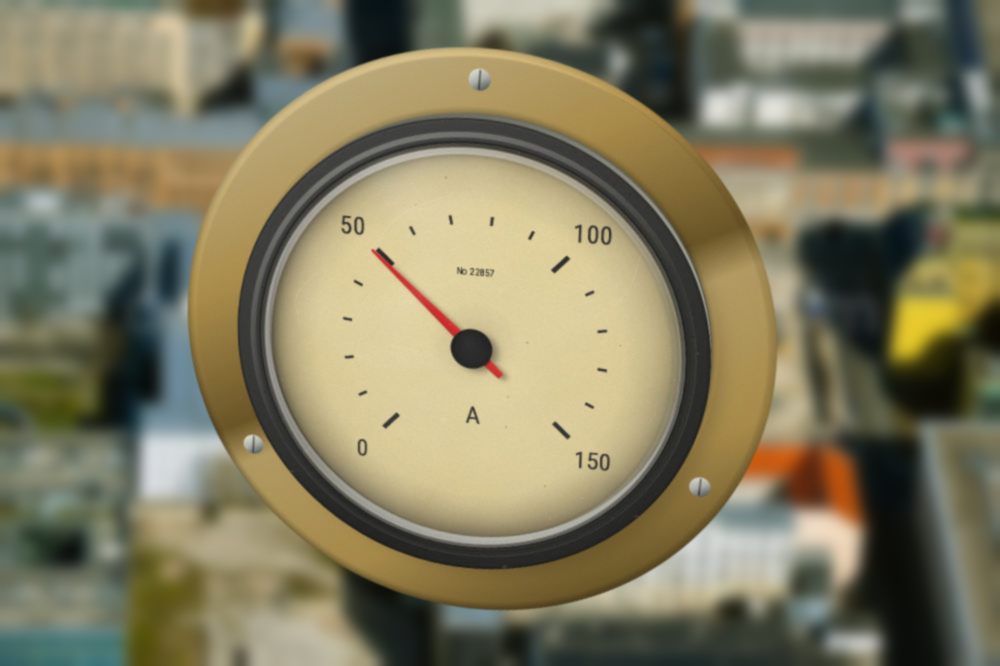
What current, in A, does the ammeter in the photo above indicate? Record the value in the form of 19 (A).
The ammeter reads 50 (A)
